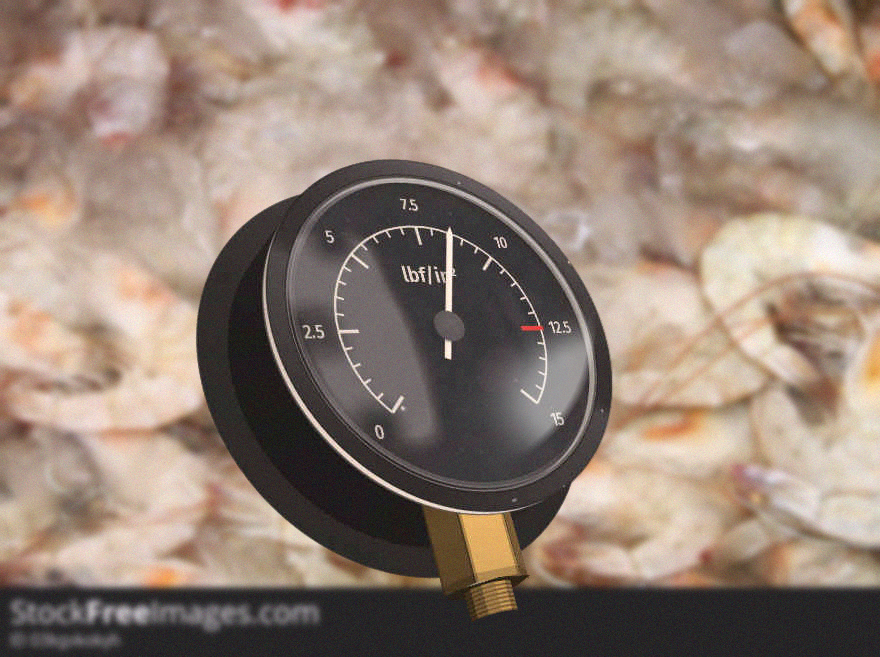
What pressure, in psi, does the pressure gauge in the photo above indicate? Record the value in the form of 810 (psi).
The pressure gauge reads 8.5 (psi)
